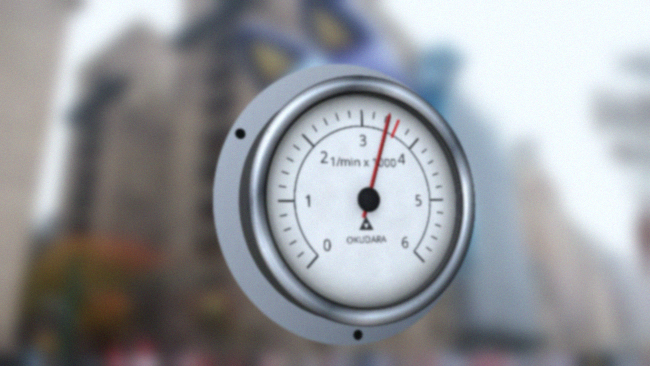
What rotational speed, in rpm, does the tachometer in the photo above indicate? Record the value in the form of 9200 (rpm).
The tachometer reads 3400 (rpm)
